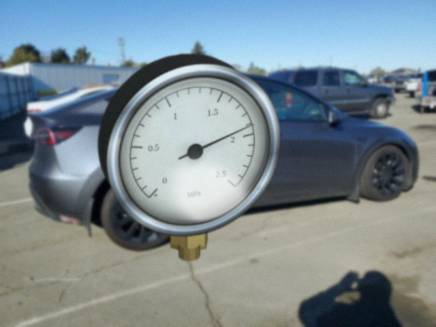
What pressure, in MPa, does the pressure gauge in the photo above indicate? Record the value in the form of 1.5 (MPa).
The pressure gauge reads 1.9 (MPa)
